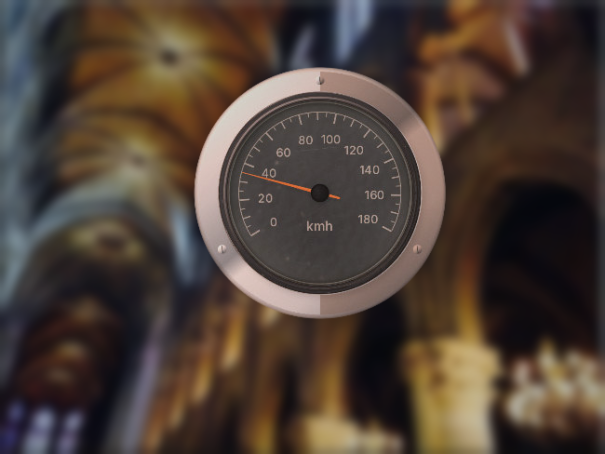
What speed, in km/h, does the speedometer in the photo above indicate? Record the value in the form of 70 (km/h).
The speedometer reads 35 (km/h)
